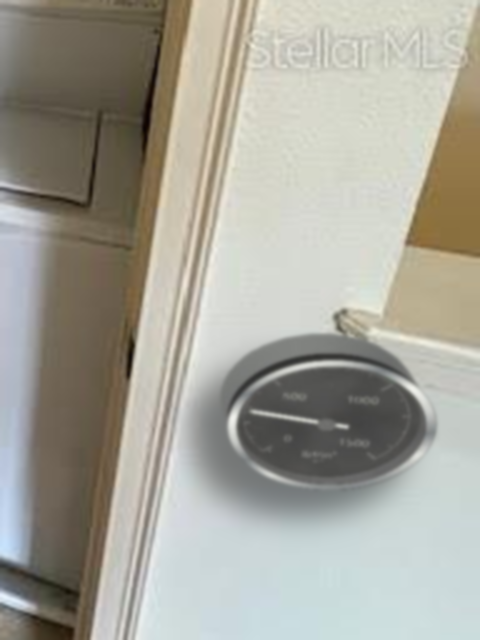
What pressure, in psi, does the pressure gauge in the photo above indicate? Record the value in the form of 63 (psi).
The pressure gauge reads 300 (psi)
